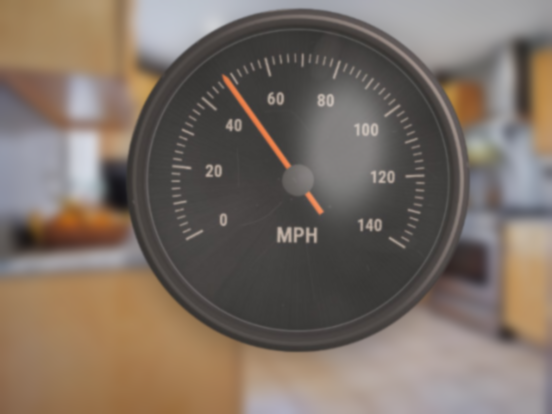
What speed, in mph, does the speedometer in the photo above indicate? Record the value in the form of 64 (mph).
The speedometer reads 48 (mph)
